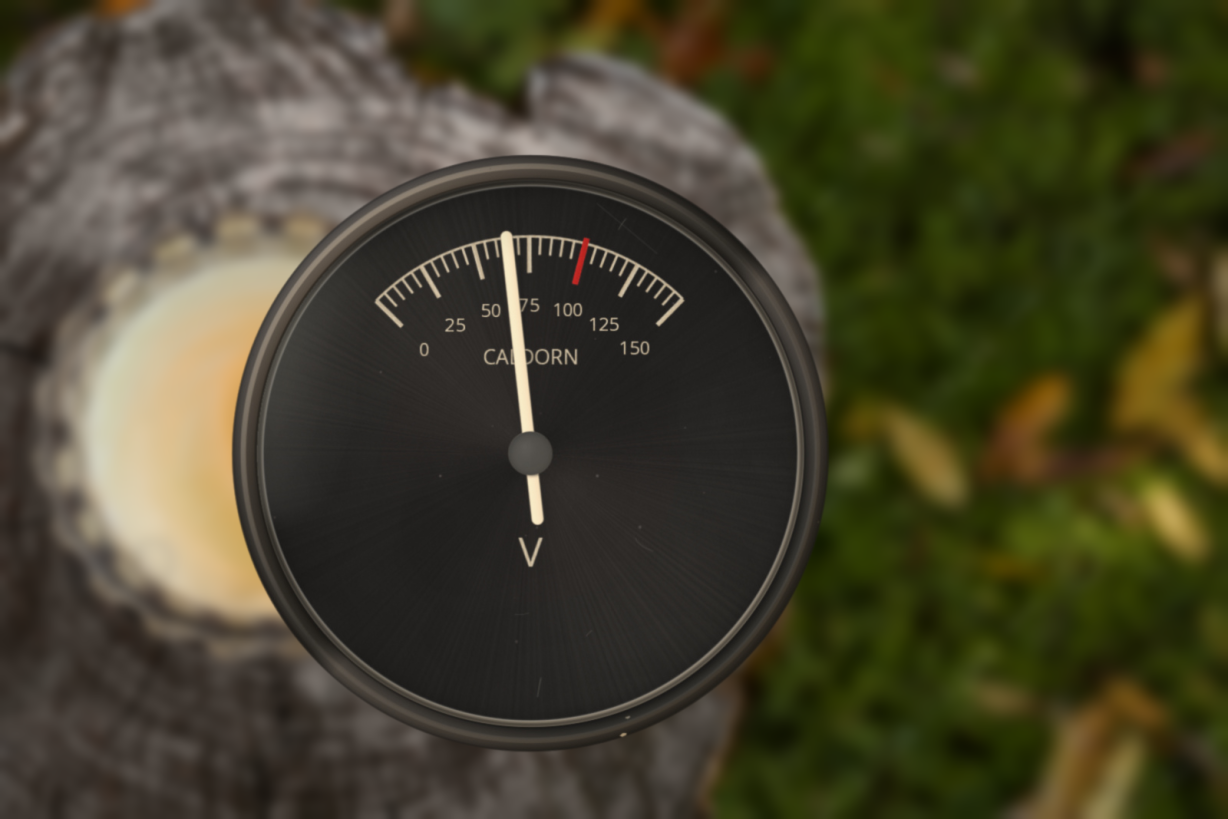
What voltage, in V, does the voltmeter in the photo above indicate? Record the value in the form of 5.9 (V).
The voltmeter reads 65 (V)
